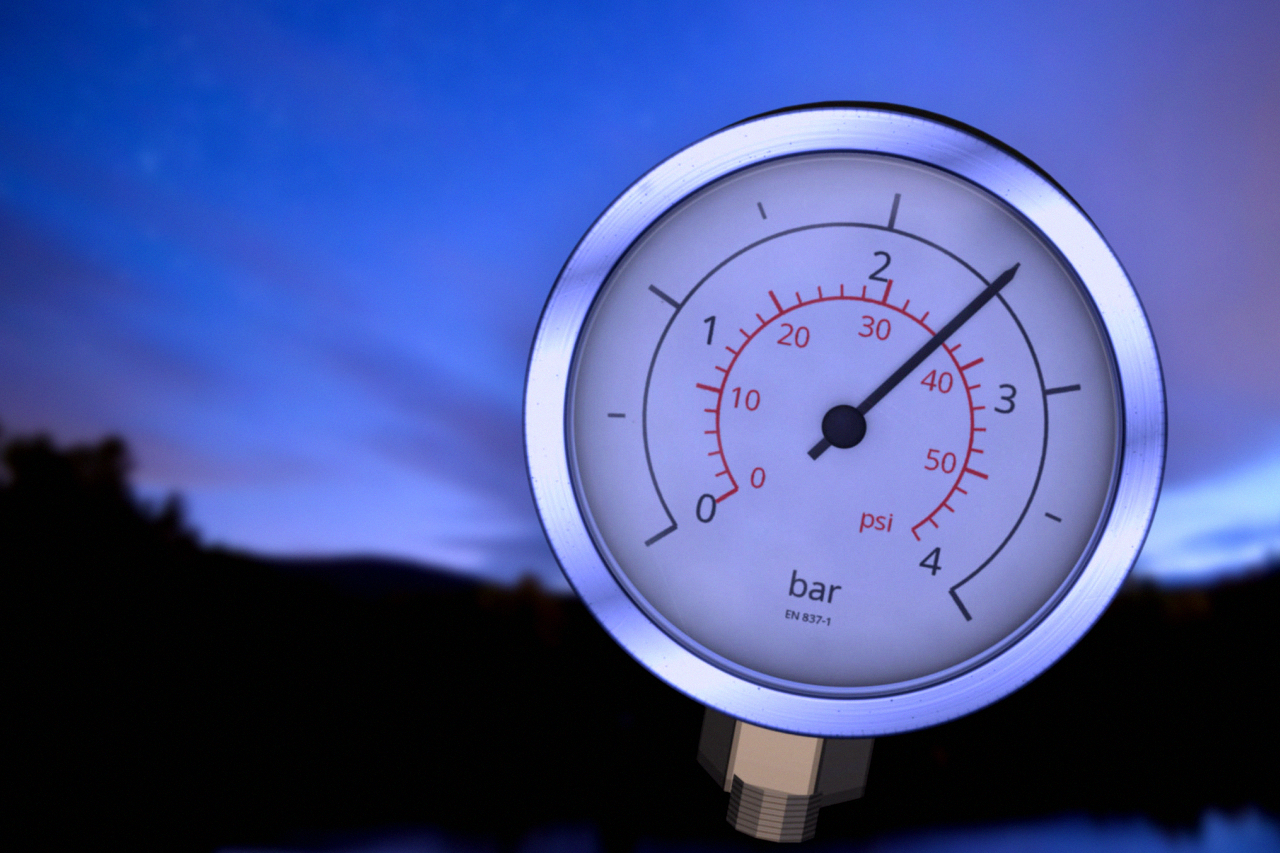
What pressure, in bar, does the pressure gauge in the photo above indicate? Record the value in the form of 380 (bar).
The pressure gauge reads 2.5 (bar)
